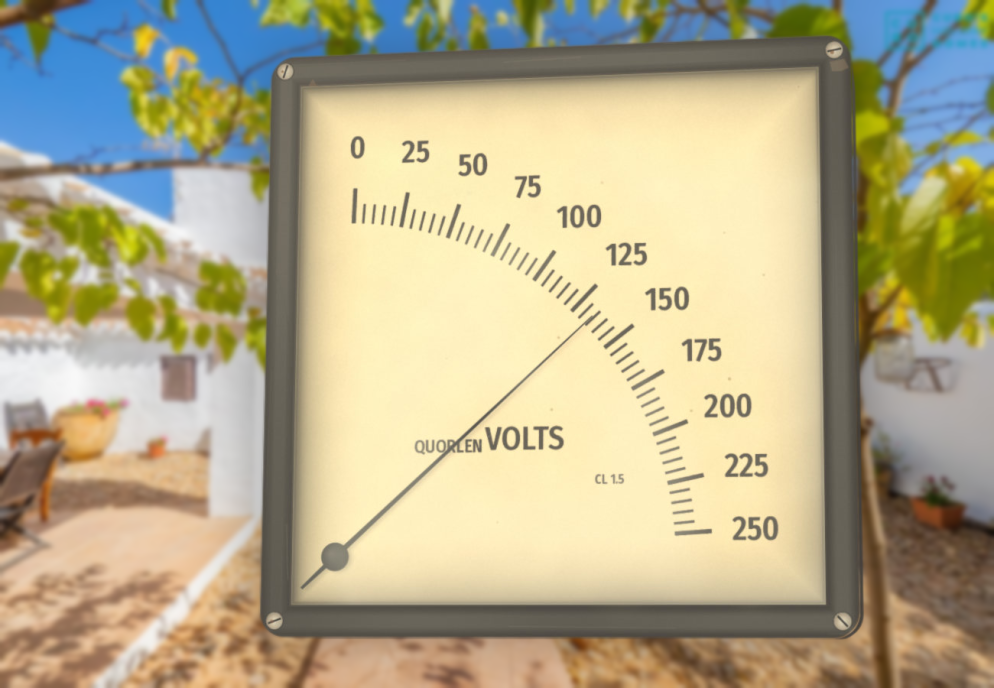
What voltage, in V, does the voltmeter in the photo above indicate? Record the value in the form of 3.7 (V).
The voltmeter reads 135 (V)
